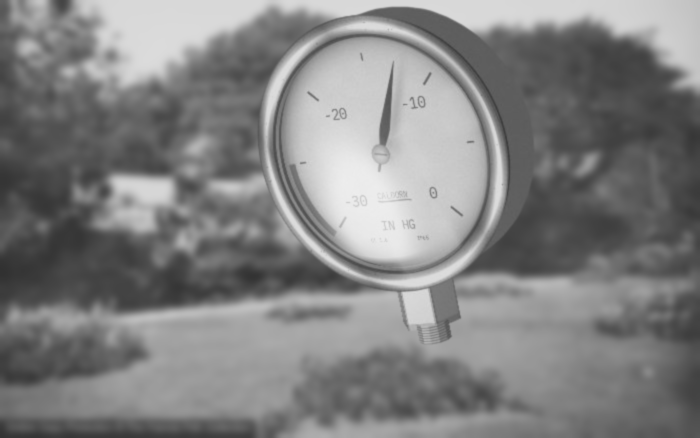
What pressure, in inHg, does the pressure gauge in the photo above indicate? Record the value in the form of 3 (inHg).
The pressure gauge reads -12.5 (inHg)
